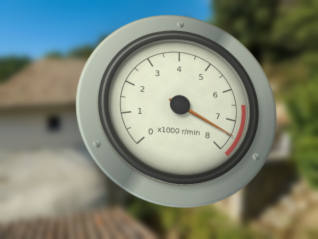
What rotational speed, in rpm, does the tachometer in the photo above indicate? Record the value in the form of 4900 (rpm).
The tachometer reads 7500 (rpm)
